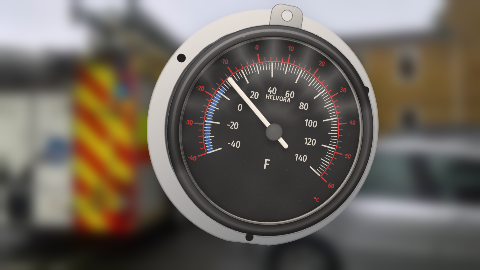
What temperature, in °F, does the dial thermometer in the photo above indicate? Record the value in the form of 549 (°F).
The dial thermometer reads 10 (°F)
